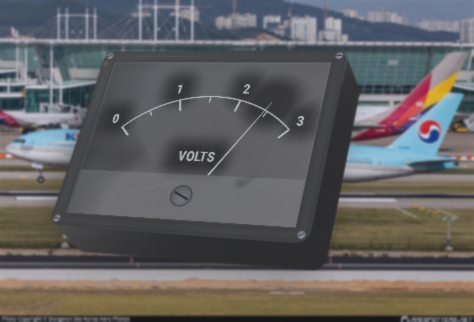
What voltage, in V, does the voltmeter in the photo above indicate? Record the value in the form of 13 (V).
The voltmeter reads 2.5 (V)
